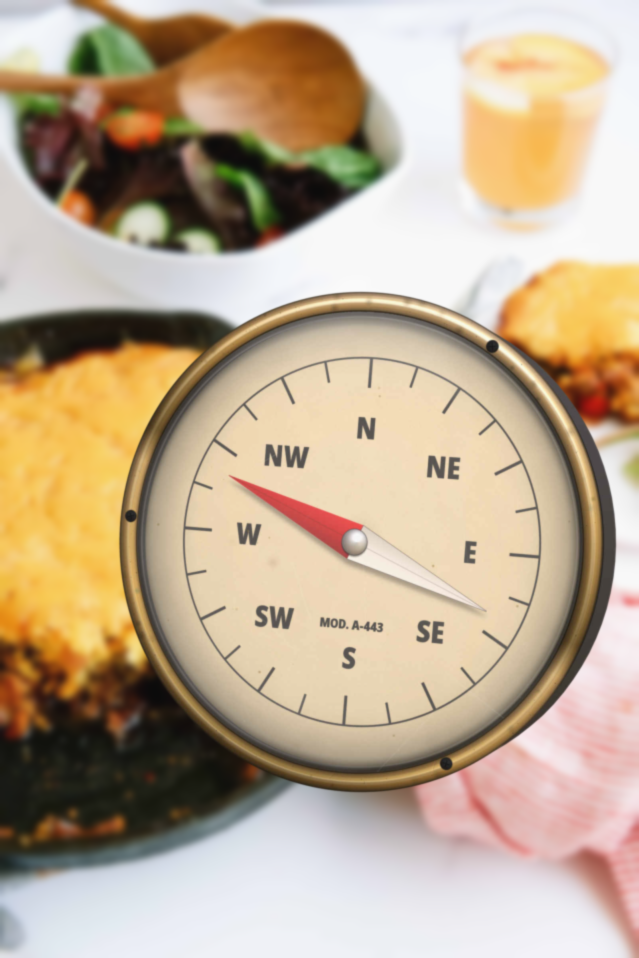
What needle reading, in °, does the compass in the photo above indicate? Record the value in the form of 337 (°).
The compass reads 292.5 (°)
